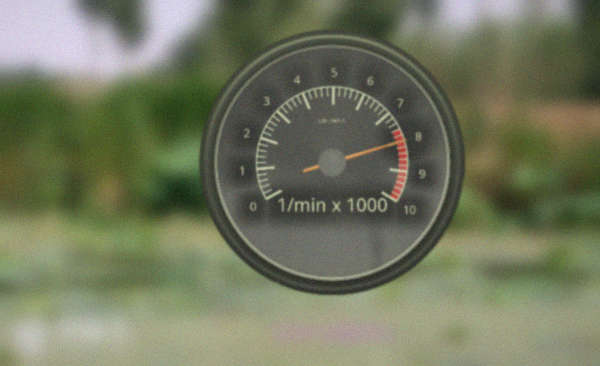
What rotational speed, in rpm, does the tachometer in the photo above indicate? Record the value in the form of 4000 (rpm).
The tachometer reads 8000 (rpm)
